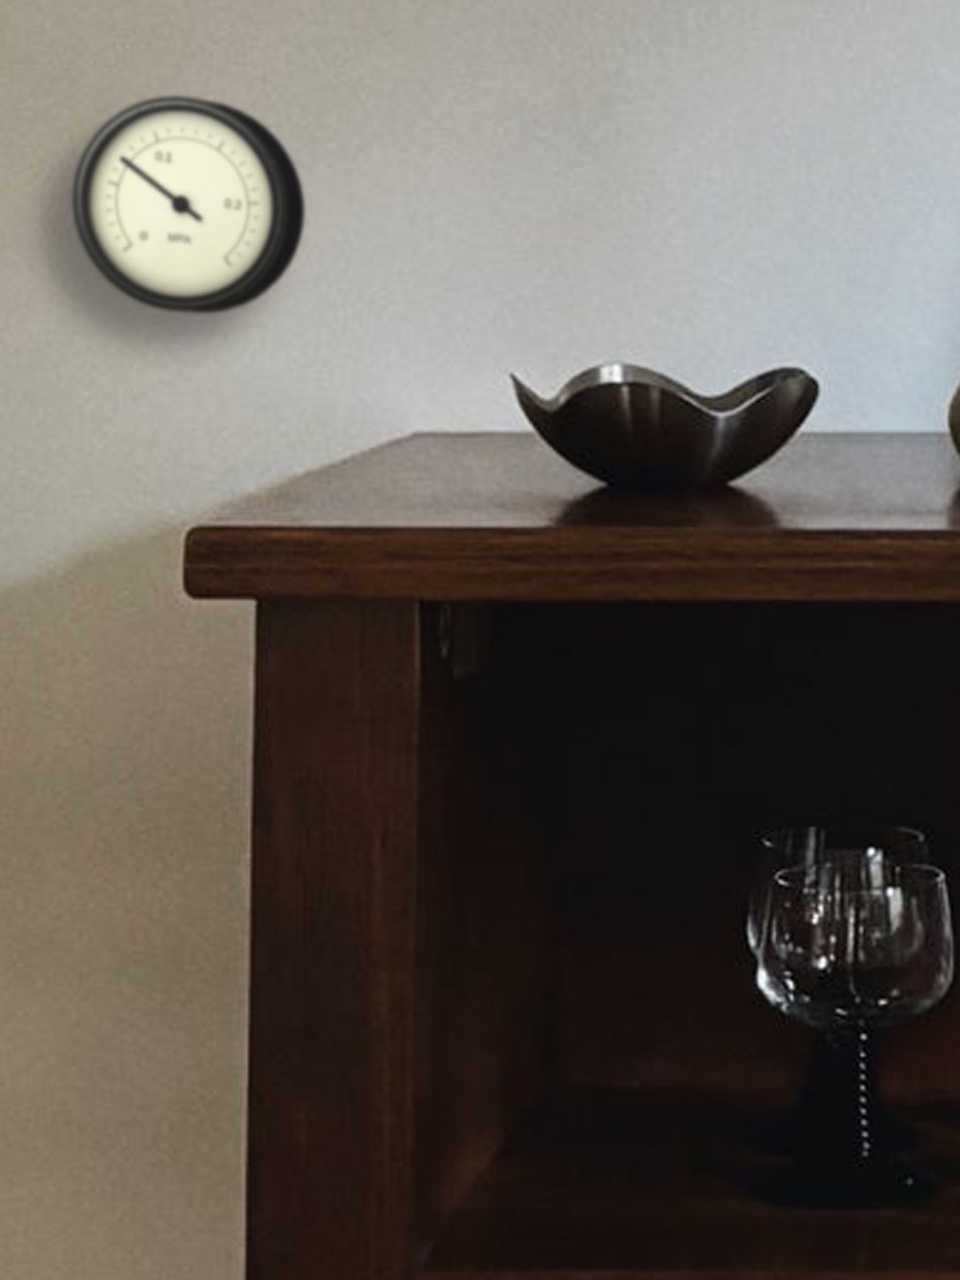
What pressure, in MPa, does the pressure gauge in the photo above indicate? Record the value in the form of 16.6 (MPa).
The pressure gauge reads 0.07 (MPa)
